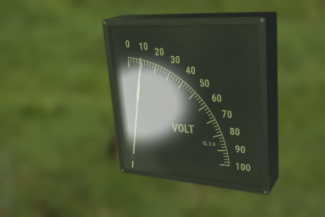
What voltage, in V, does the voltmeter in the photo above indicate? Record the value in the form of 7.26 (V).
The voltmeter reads 10 (V)
